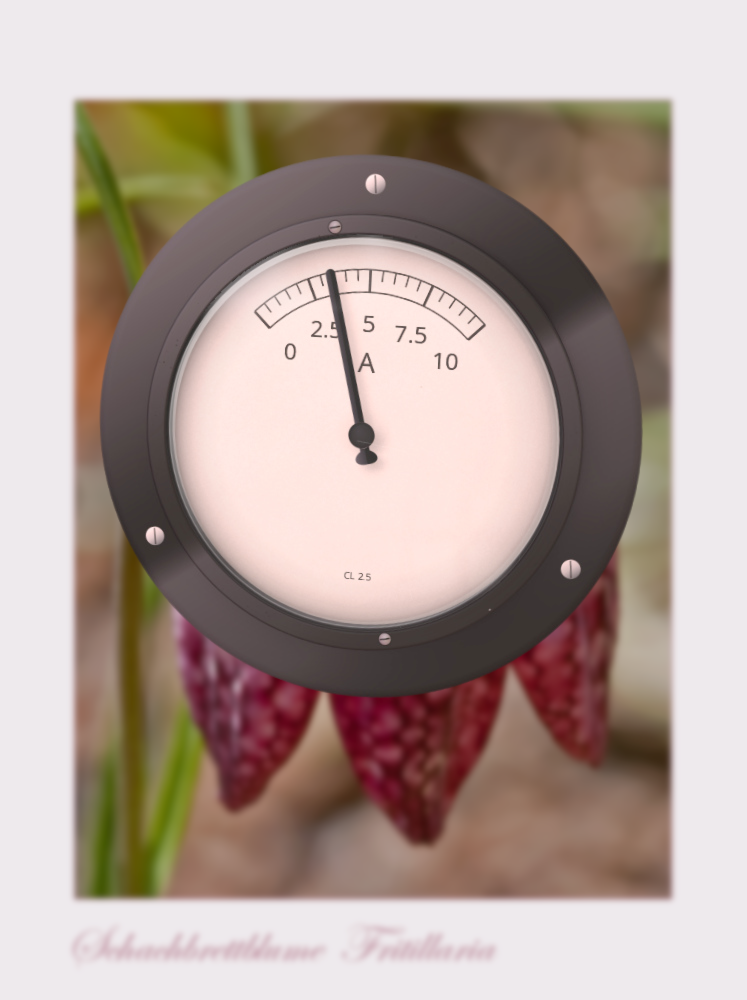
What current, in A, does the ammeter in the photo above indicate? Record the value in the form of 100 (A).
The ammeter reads 3.5 (A)
